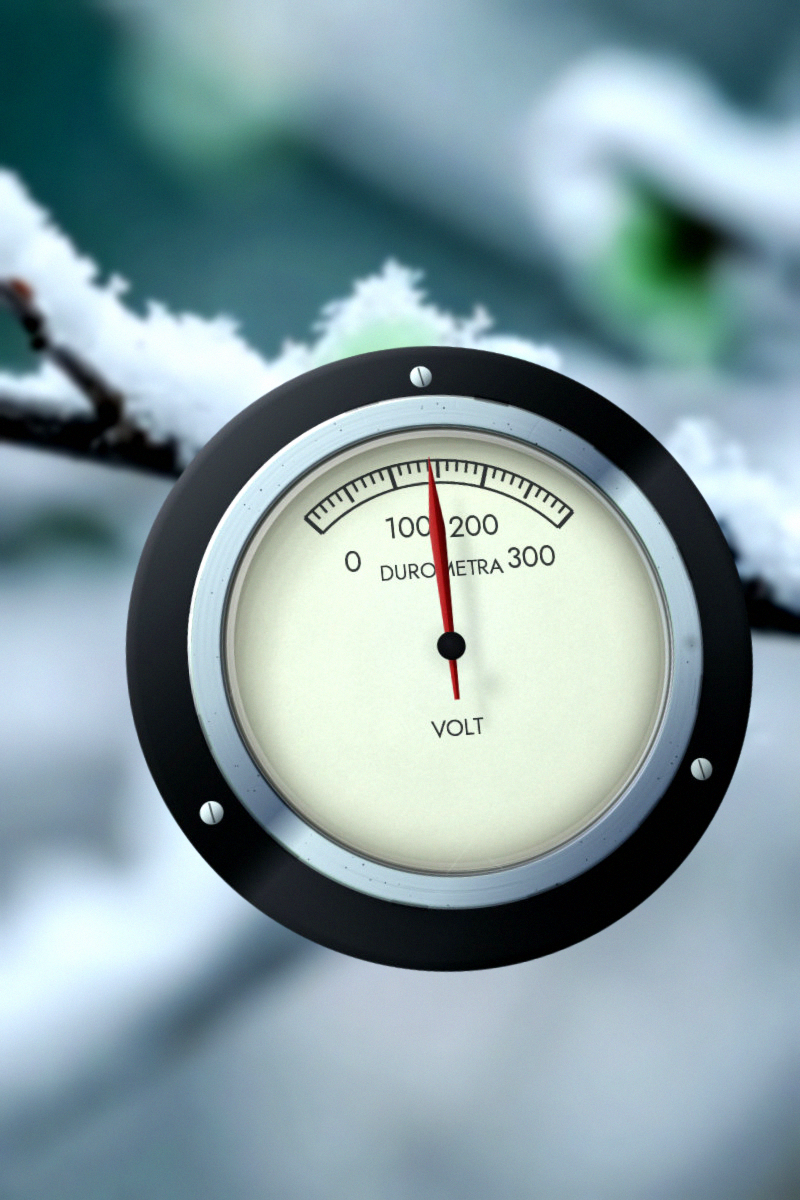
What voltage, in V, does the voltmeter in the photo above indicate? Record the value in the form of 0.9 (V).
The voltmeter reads 140 (V)
